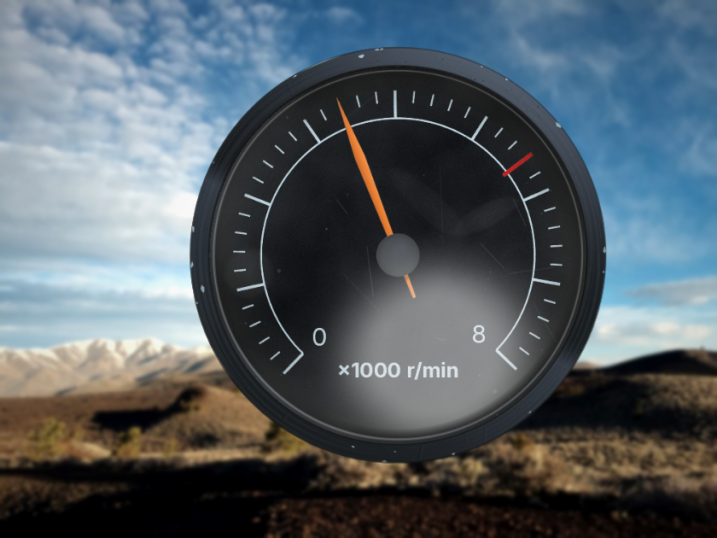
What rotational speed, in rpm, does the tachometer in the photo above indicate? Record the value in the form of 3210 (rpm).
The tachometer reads 3400 (rpm)
